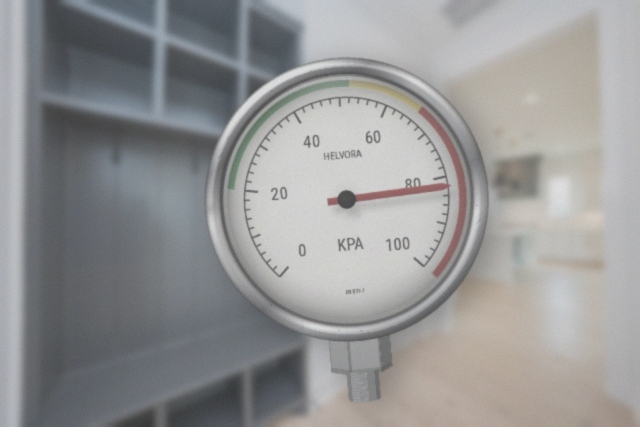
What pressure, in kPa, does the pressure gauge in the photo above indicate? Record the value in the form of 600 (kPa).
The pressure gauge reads 82 (kPa)
